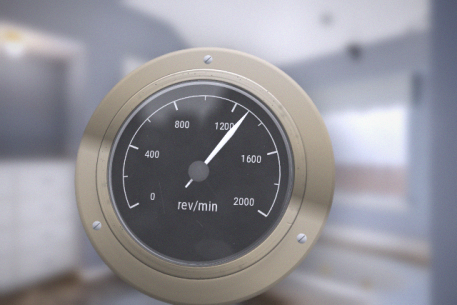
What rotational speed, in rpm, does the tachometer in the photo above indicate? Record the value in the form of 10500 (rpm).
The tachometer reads 1300 (rpm)
